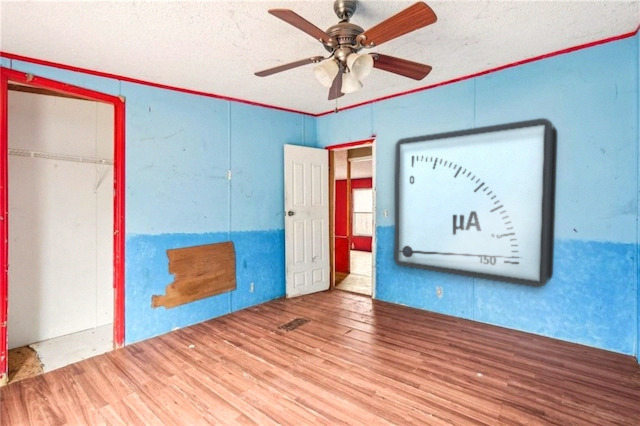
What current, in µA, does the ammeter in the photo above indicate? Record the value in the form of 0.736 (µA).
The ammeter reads 145 (µA)
